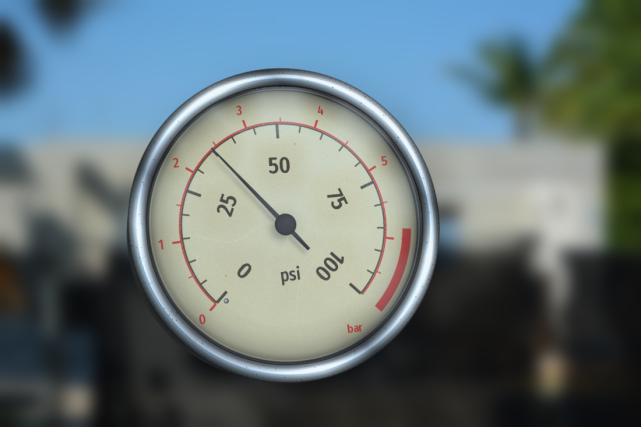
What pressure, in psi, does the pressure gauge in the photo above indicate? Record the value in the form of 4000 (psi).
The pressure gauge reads 35 (psi)
